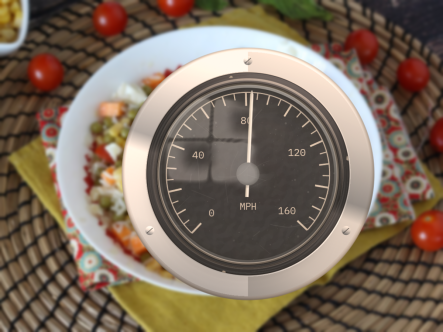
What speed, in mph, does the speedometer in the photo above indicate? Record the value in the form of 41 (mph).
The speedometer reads 82.5 (mph)
